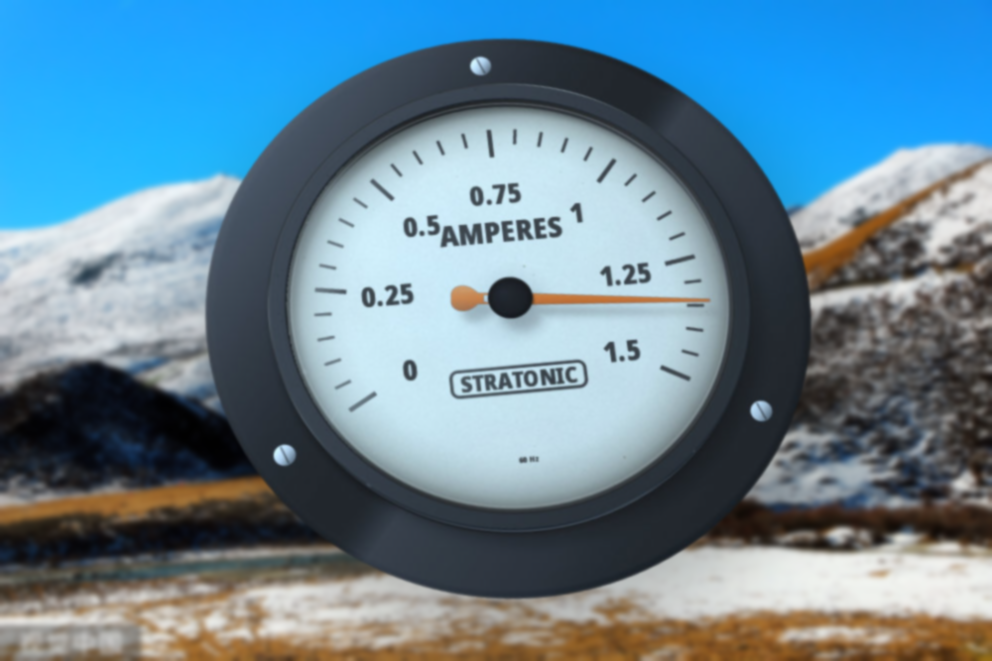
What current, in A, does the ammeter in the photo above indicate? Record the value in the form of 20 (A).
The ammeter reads 1.35 (A)
